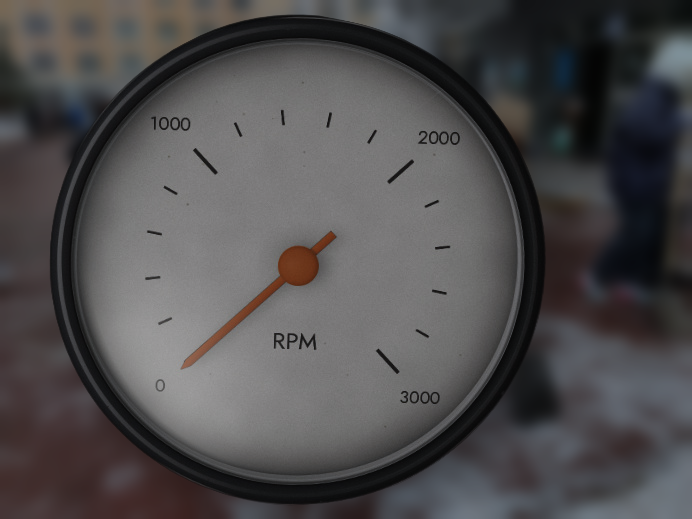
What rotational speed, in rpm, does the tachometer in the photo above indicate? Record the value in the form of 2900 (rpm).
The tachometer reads 0 (rpm)
